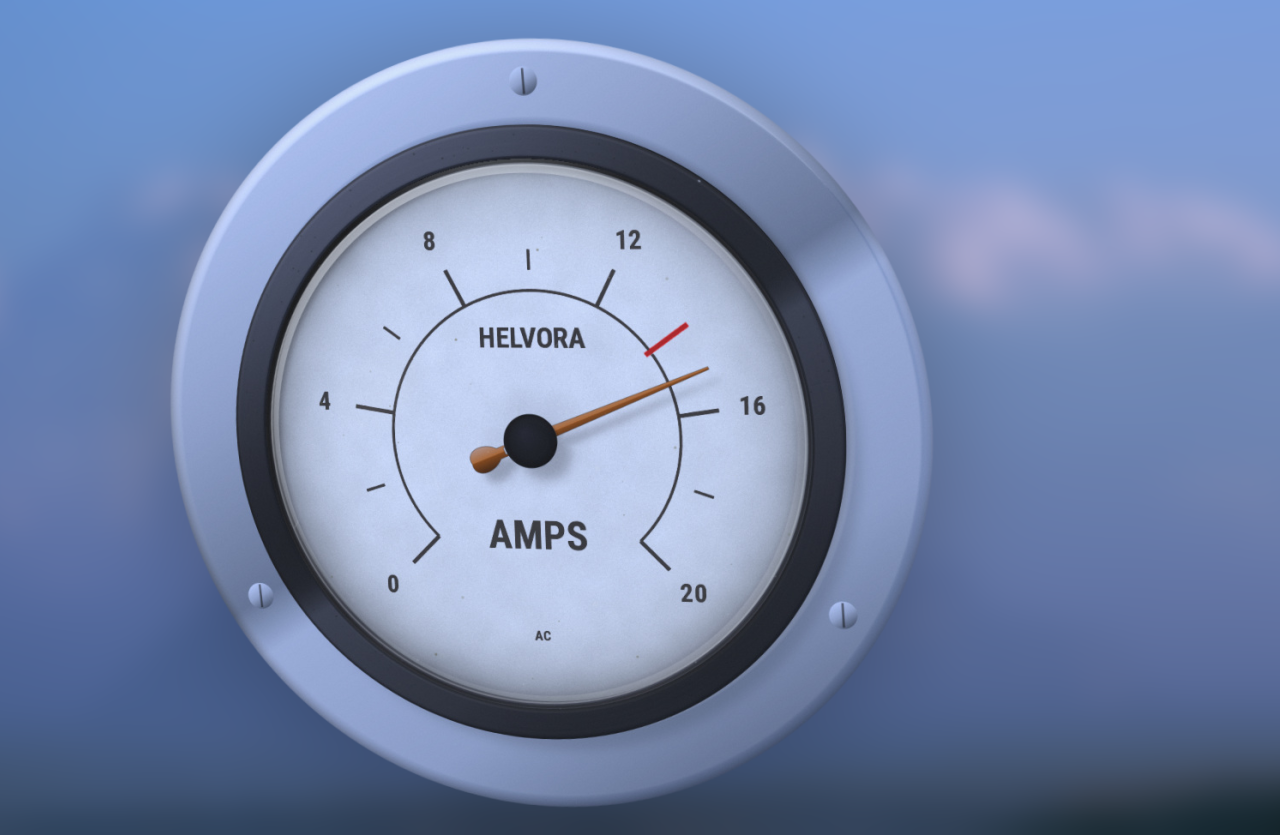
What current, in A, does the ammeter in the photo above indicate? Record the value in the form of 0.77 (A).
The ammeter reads 15 (A)
